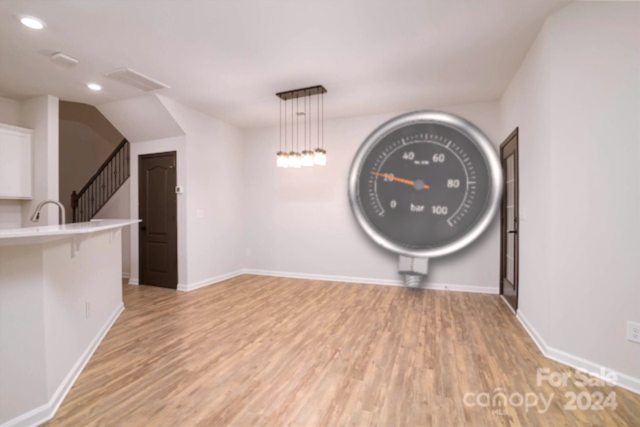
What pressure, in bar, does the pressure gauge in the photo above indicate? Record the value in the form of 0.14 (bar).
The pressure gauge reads 20 (bar)
